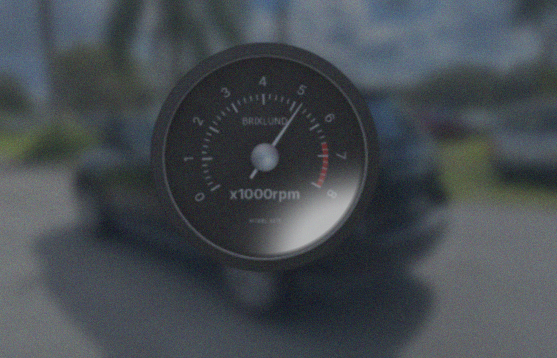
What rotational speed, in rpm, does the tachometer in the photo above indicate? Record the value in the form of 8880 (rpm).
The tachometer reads 5200 (rpm)
